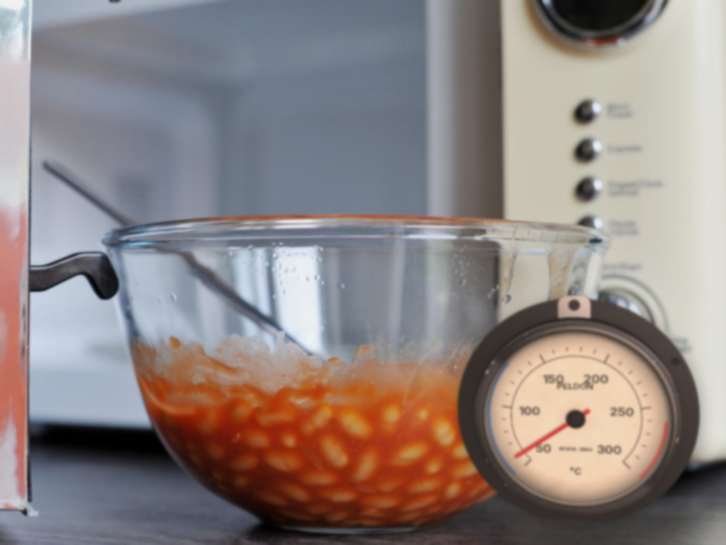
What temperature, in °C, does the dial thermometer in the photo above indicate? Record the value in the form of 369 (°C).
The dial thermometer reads 60 (°C)
